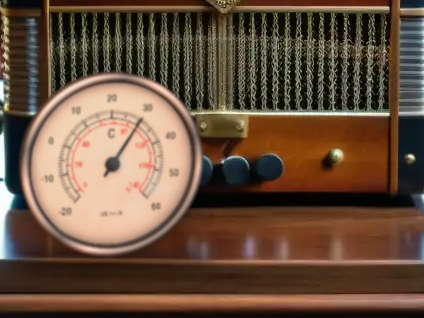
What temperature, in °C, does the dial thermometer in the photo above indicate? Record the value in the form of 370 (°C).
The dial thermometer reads 30 (°C)
